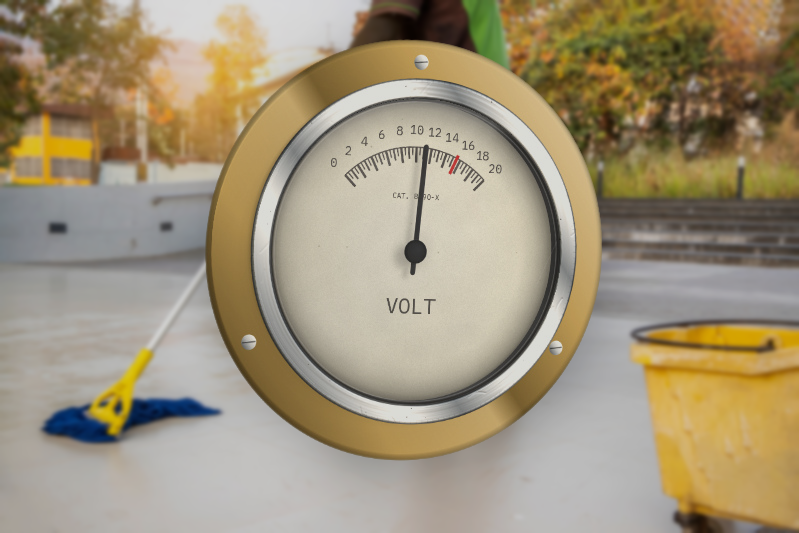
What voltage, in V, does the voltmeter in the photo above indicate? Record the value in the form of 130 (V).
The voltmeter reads 11 (V)
